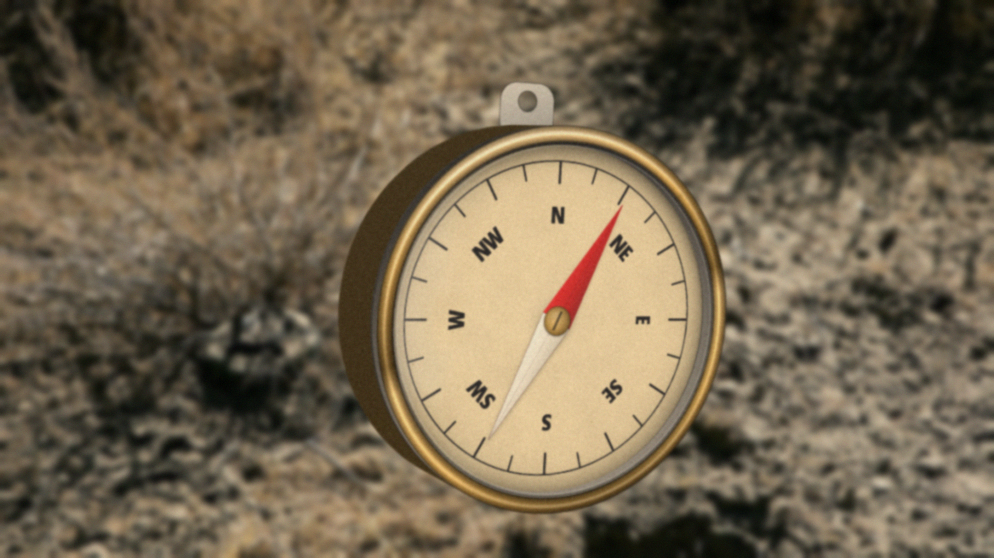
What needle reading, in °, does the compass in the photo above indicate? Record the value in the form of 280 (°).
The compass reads 30 (°)
